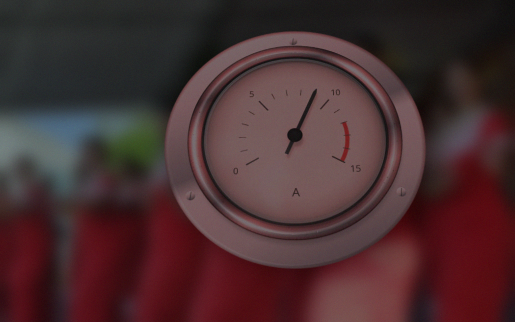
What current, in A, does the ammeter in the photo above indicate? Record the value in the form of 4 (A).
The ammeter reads 9 (A)
